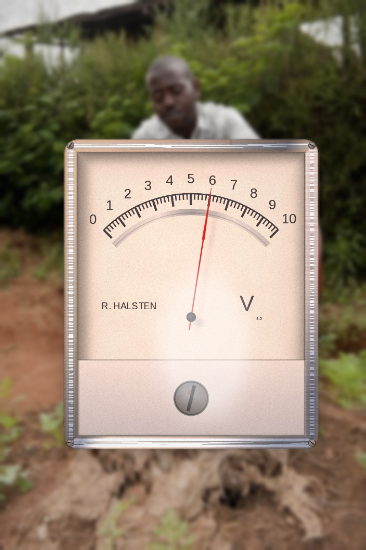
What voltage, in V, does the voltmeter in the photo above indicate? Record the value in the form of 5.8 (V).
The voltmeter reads 6 (V)
